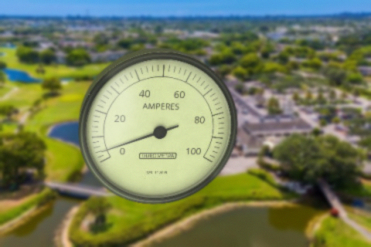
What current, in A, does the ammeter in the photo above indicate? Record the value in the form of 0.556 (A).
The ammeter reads 4 (A)
